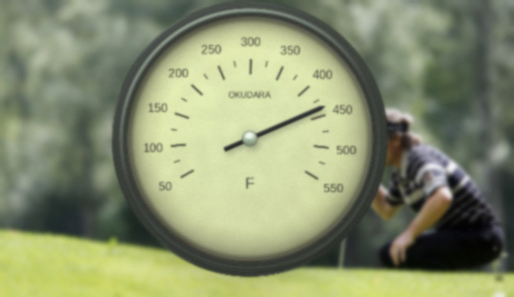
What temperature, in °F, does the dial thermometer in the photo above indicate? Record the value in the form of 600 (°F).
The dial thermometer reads 437.5 (°F)
